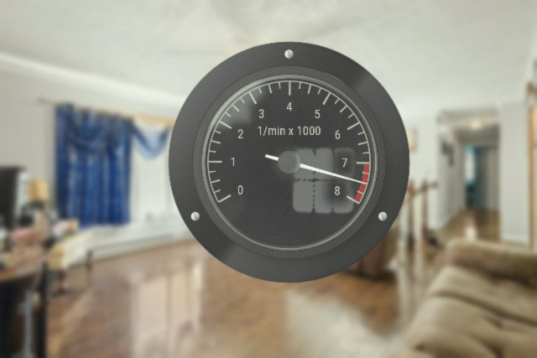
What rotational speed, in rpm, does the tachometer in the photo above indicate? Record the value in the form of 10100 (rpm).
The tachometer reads 7500 (rpm)
